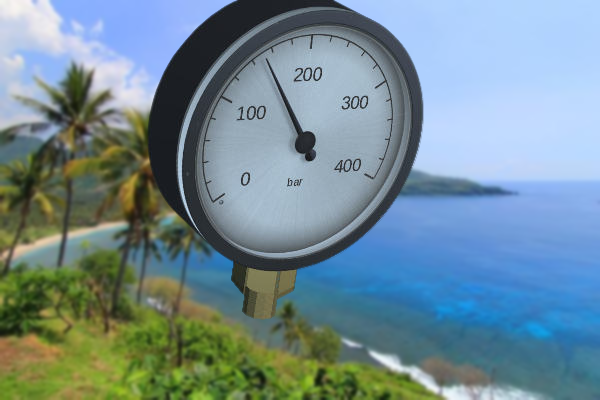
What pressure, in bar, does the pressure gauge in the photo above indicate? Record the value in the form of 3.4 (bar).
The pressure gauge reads 150 (bar)
